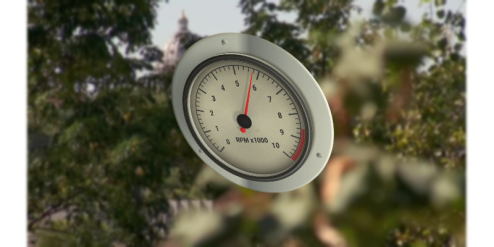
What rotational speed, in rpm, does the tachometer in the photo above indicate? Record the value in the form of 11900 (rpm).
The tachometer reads 5800 (rpm)
